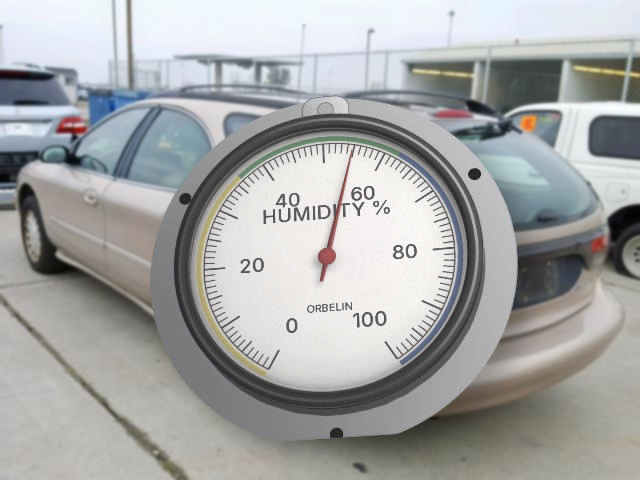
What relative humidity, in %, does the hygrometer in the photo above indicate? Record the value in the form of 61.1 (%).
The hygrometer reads 55 (%)
